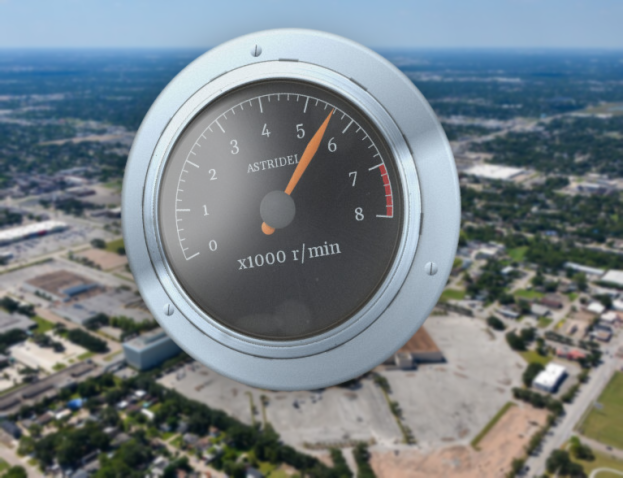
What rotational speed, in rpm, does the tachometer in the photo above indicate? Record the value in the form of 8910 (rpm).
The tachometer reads 5600 (rpm)
